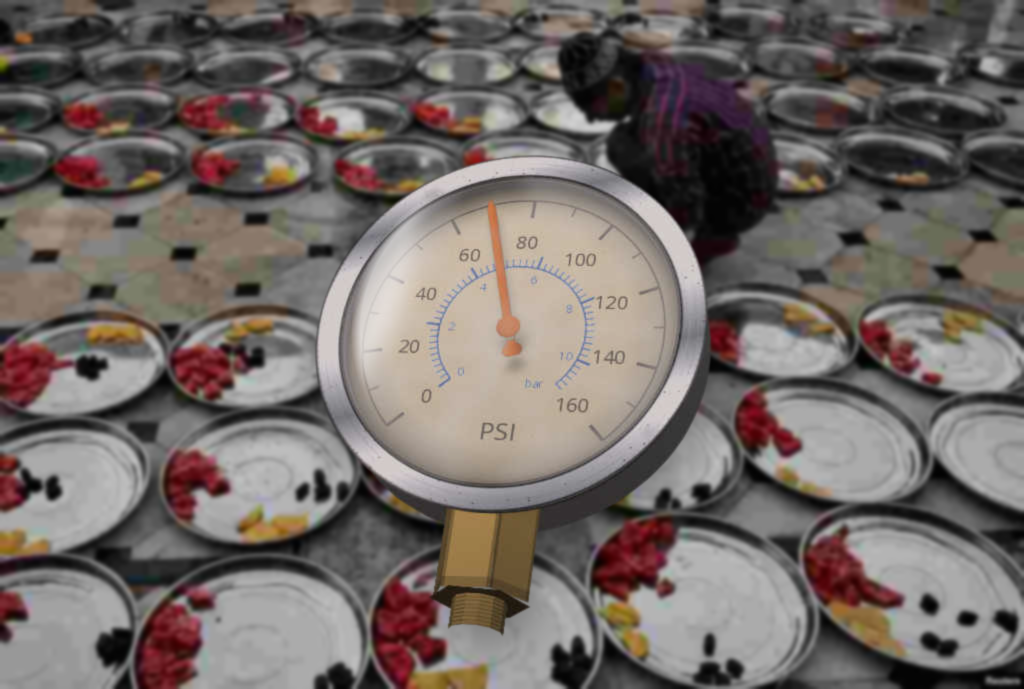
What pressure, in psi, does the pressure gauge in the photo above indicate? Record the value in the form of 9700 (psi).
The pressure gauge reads 70 (psi)
